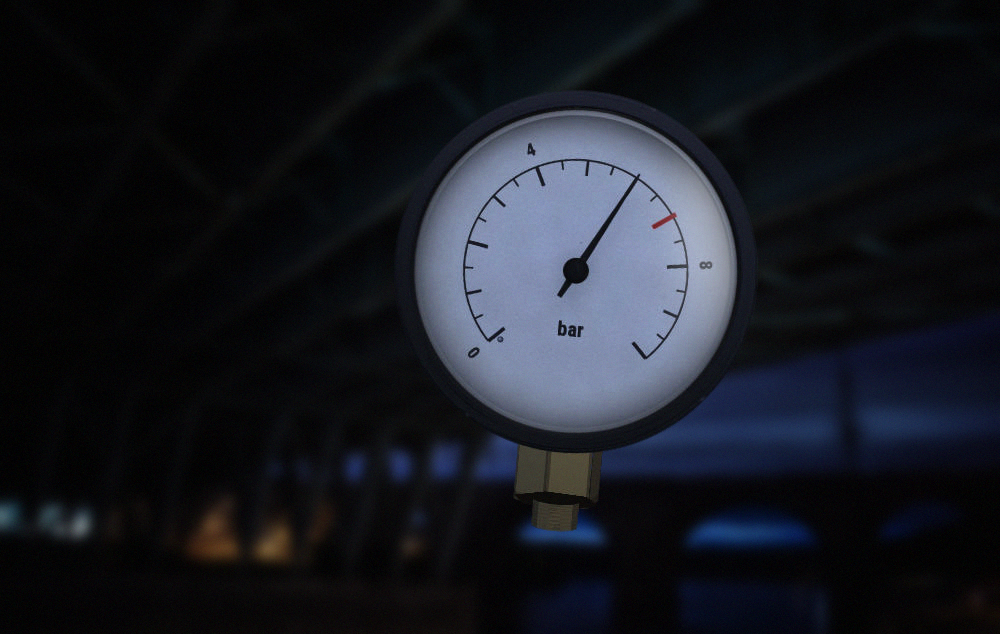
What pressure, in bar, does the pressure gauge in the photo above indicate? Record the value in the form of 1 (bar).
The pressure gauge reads 6 (bar)
